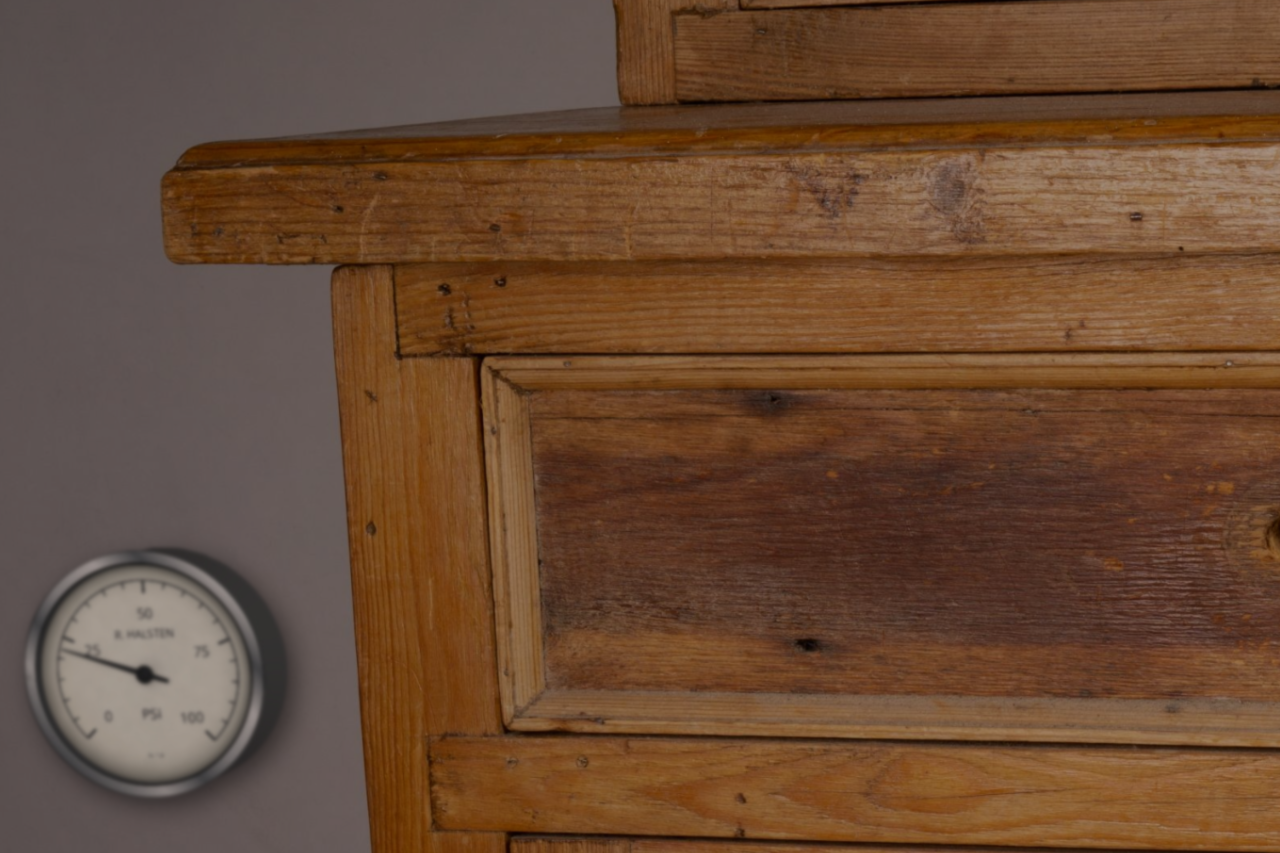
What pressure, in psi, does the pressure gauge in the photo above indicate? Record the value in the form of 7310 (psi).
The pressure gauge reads 22.5 (psi)
